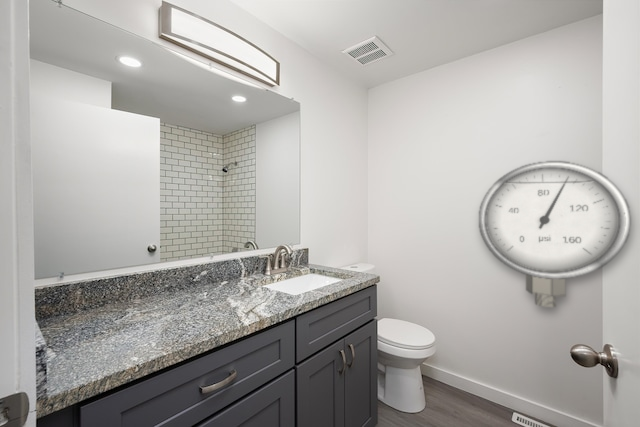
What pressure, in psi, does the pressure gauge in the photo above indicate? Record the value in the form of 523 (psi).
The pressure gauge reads 95 (psi)
